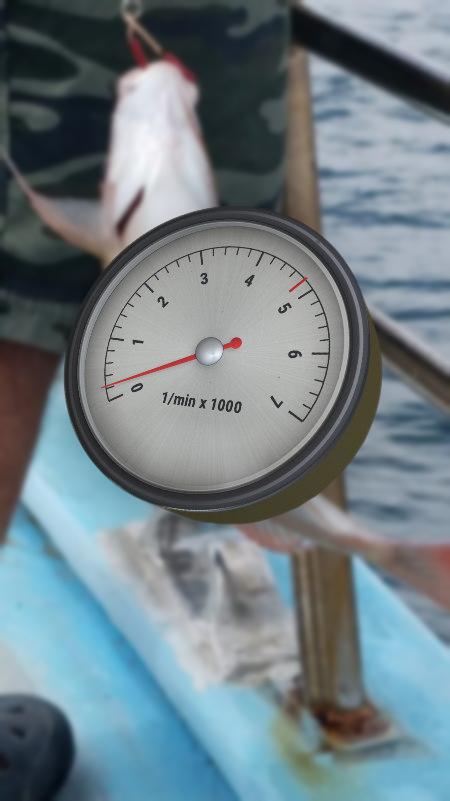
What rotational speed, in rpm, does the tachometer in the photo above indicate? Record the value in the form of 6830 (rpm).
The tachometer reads 200 (rpm)
